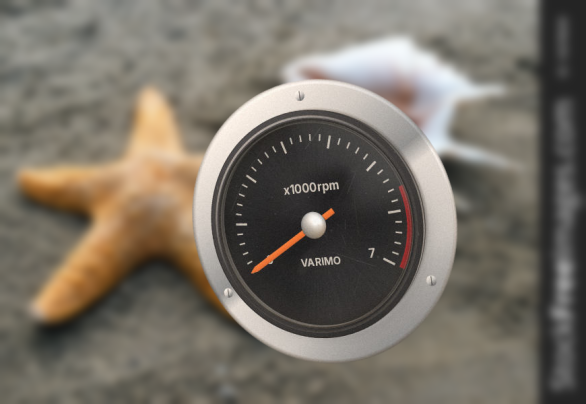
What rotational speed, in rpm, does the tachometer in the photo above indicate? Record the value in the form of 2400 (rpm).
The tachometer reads 0 (rpm)
